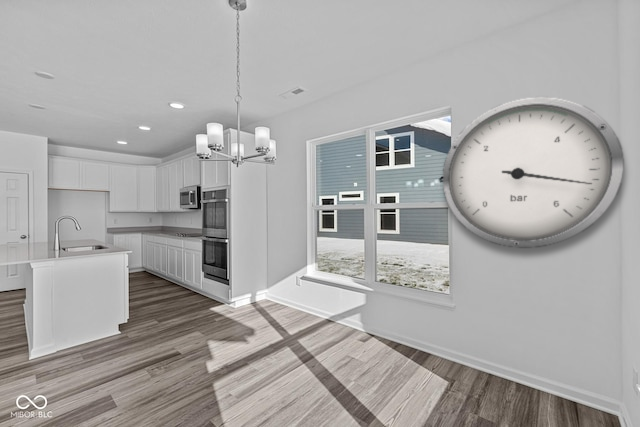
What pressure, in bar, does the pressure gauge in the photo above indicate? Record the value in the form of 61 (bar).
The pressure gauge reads 5.3 (bar)
